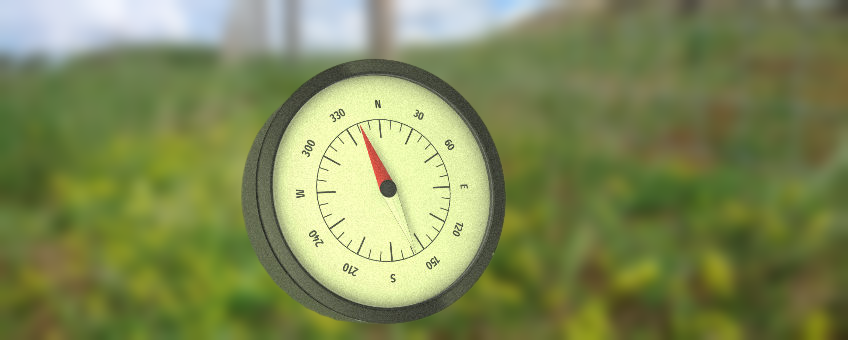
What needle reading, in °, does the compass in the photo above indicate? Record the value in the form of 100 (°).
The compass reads 340 (°)
